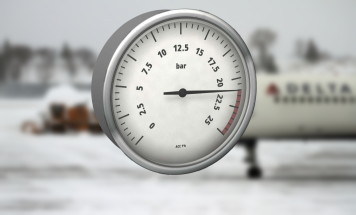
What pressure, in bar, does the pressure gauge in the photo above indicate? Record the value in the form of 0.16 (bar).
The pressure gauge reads 21 (bar)
